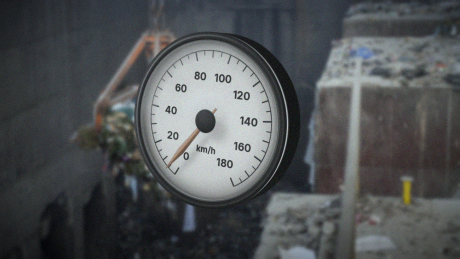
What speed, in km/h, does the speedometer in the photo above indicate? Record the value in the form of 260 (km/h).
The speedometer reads 5 (km/h)
